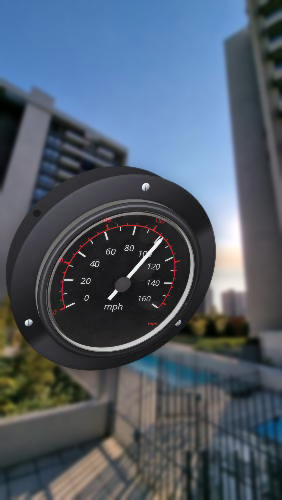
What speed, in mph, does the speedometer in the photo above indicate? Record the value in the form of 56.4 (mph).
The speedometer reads 100 (mph)
